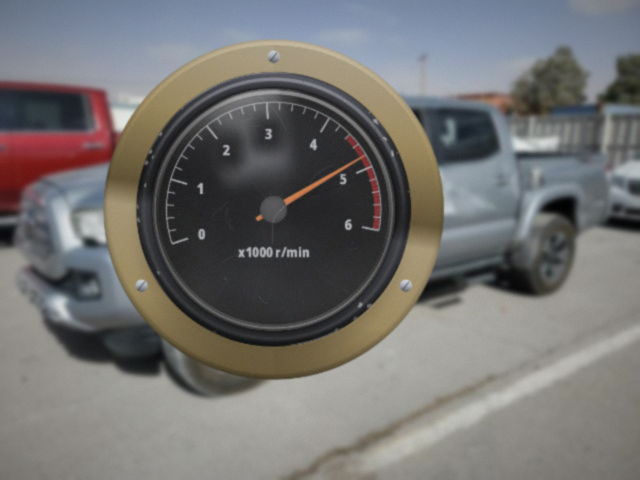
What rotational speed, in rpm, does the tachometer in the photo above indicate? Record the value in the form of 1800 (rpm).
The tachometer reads 4800 (rpm)
